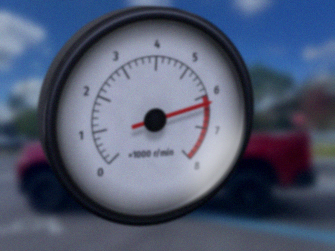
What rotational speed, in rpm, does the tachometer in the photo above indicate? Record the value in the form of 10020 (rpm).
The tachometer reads 6200 (rpm)
